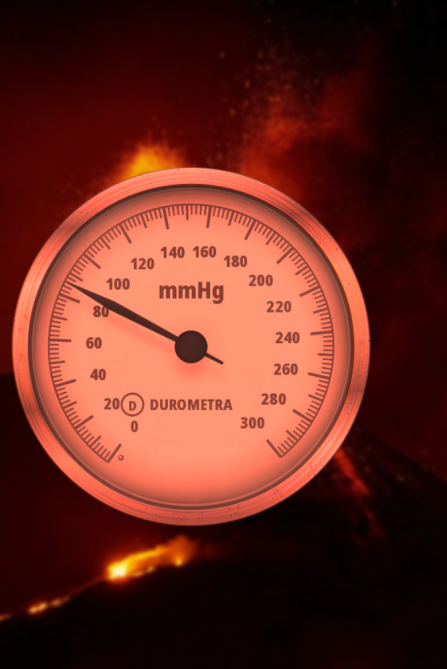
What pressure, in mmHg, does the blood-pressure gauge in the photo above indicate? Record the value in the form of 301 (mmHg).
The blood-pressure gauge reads 86 (mmHg)
